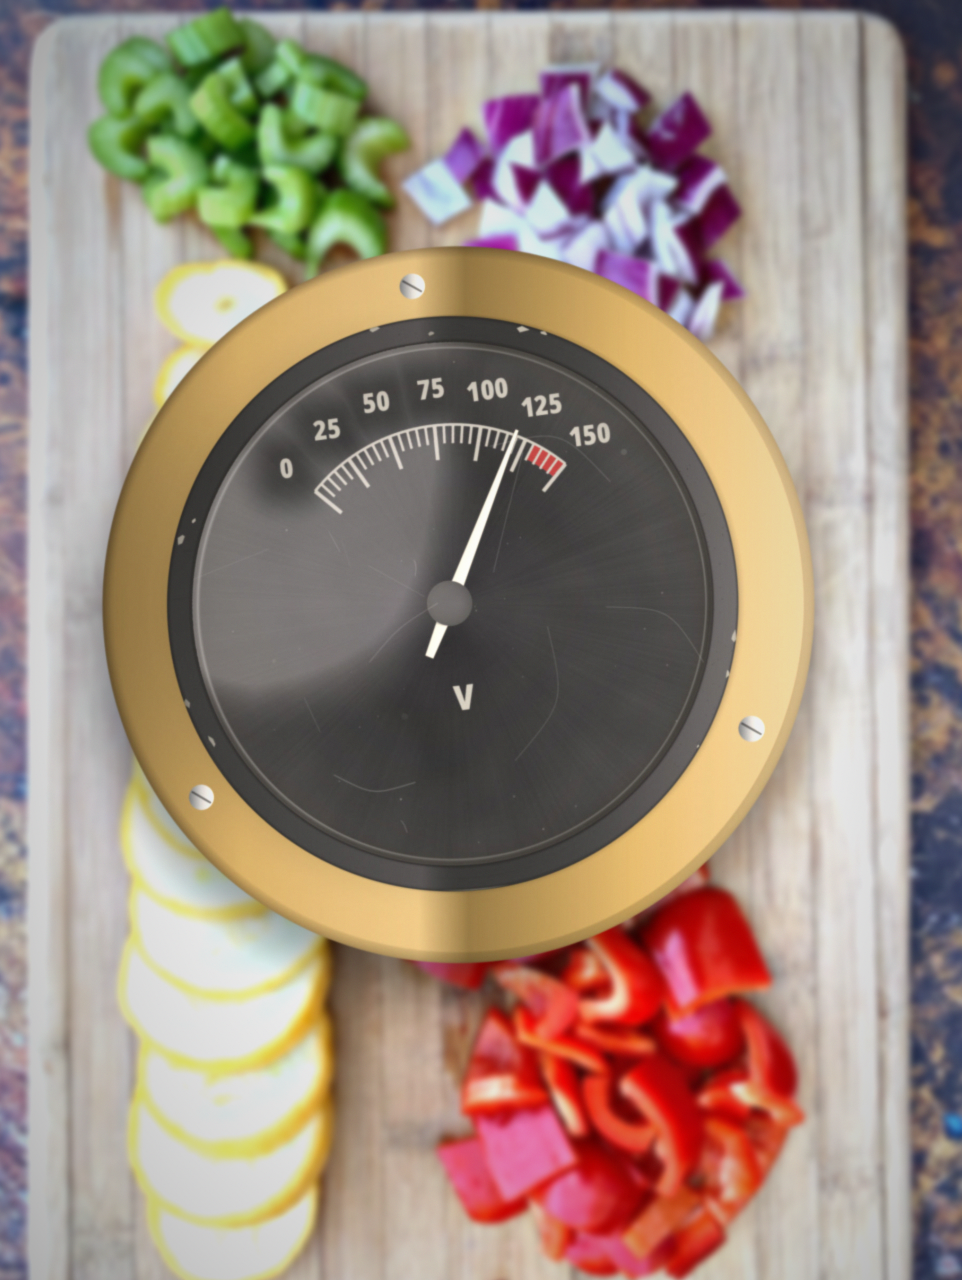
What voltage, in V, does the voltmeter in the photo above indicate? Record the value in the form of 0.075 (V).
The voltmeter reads 120 (V)
